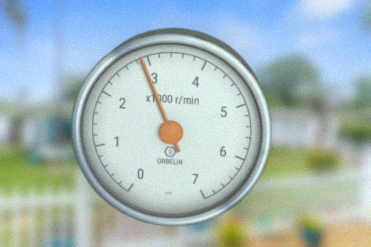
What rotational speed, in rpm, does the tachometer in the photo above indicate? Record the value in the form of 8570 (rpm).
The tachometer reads 2900 (rpm)
